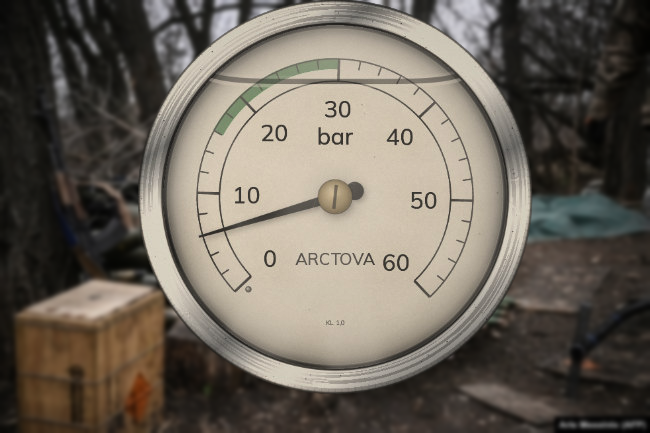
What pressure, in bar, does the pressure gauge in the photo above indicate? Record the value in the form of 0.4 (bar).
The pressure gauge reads 6 (bar)
